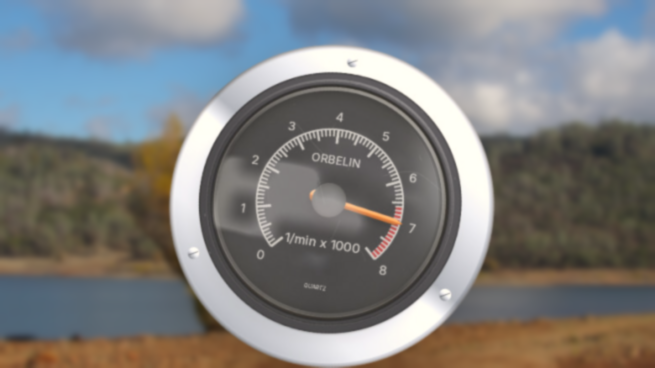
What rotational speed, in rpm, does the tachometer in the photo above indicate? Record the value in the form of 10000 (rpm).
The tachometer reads 7000 (rpm)
